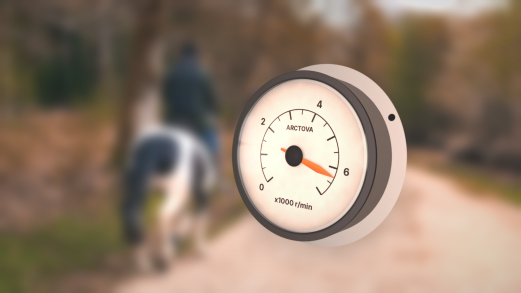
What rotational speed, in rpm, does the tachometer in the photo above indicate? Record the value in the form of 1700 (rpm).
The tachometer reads 6250 (rpm)
